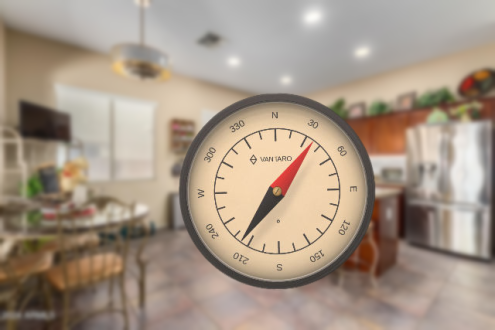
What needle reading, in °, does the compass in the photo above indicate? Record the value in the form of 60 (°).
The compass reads 37.5 (°)
